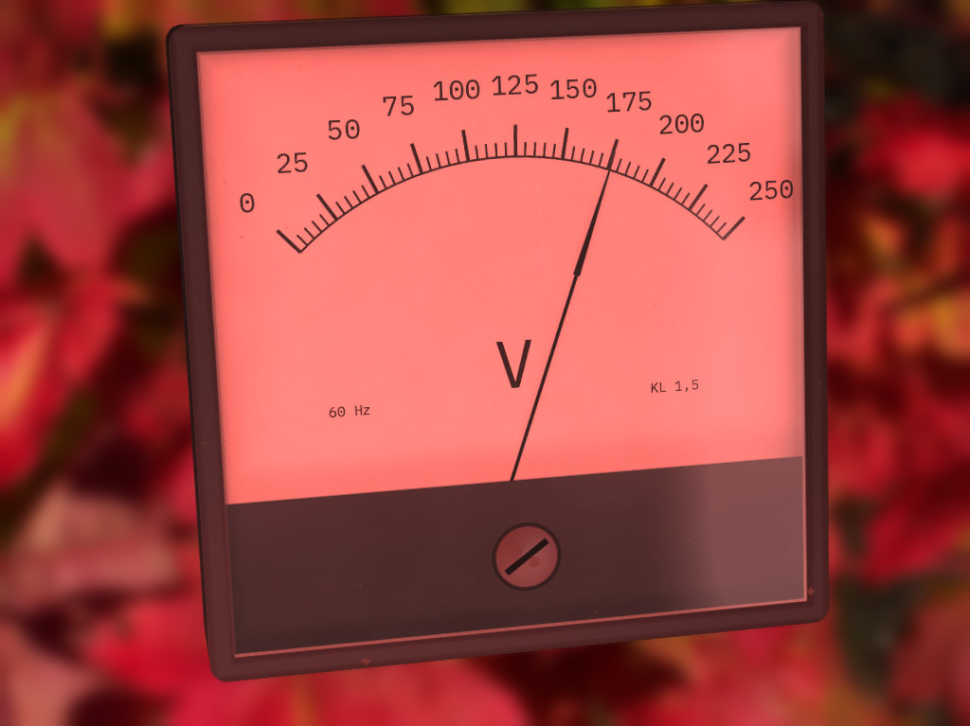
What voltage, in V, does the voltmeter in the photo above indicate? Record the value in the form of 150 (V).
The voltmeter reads 175 (V)
